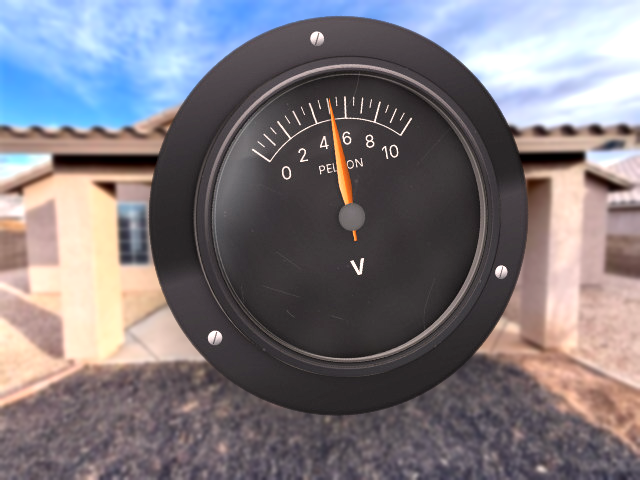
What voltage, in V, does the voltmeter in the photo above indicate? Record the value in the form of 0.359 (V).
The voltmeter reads 5 (V)
